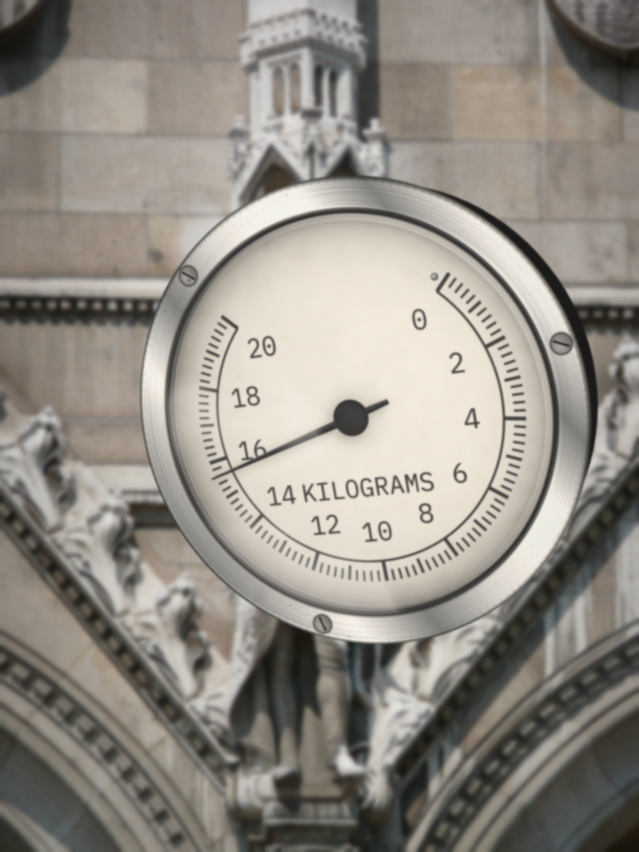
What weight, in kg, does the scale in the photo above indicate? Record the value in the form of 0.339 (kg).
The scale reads 15.6 (kg)
